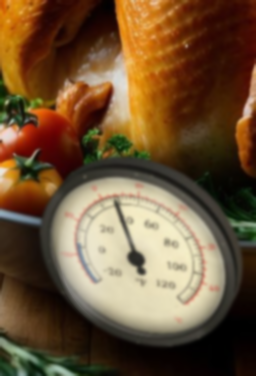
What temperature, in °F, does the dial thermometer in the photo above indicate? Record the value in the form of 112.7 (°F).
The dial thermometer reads 40 (°F)
